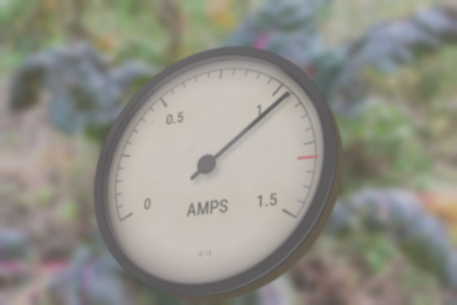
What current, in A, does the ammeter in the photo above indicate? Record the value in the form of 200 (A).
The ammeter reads 1.05 (A)
